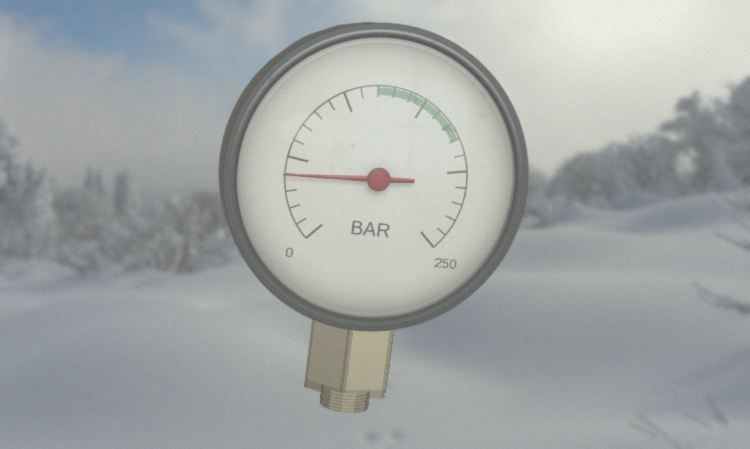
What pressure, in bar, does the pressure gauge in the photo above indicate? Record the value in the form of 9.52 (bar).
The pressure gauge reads 40 (bar)
